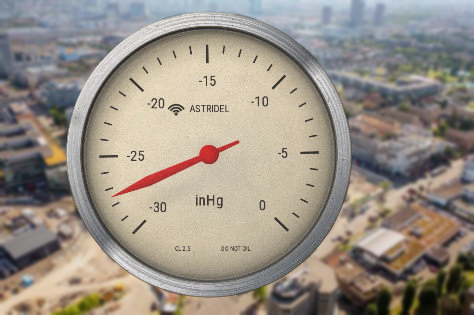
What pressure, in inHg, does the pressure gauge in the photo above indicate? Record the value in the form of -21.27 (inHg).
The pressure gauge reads -27.5 (inHg)
